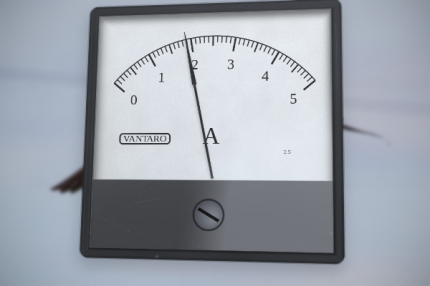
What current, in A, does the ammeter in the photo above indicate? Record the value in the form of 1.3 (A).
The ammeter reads 1.9 (A)
